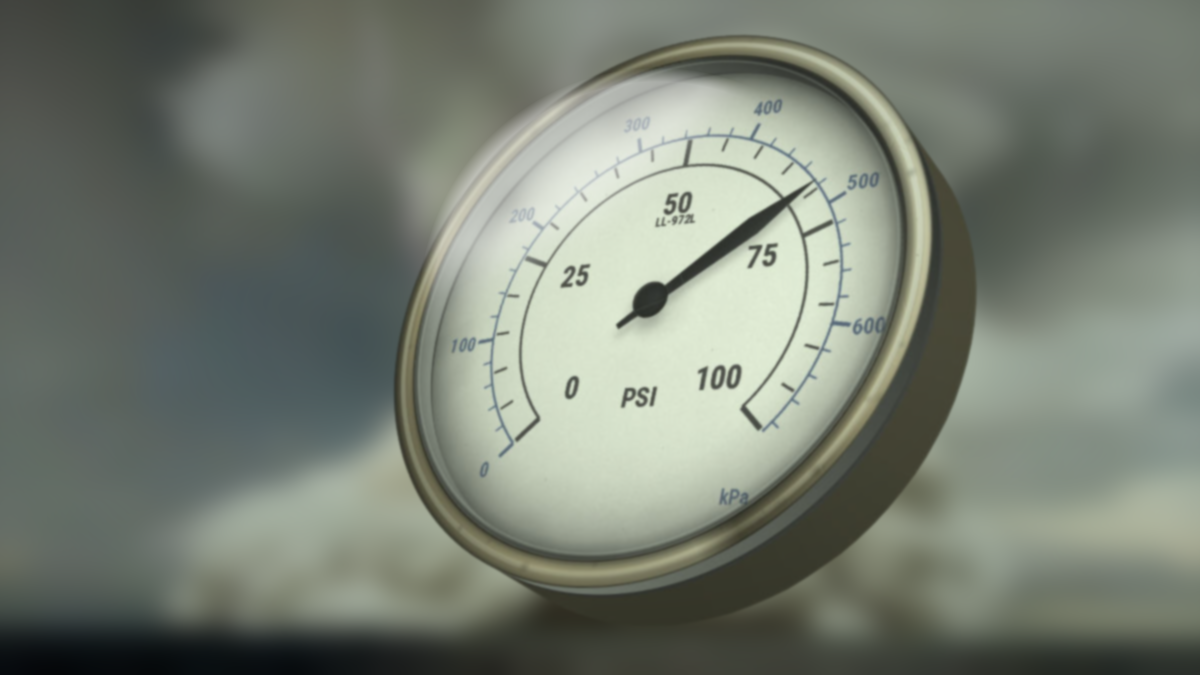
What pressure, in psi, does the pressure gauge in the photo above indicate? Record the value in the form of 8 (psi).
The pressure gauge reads 70 (psi)
